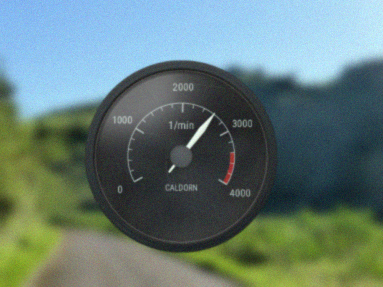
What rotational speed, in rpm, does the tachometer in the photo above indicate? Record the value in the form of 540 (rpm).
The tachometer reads 2600 (rpm)
